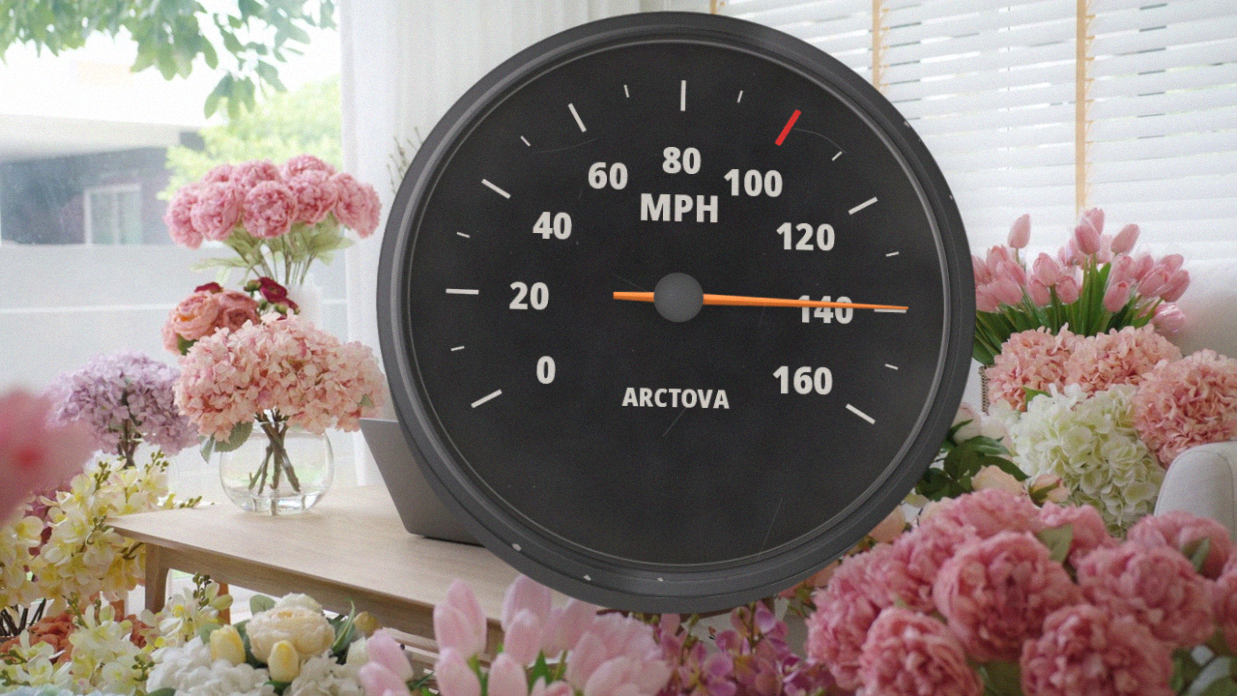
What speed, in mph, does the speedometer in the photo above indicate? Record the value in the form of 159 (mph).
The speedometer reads 140 (mph)
